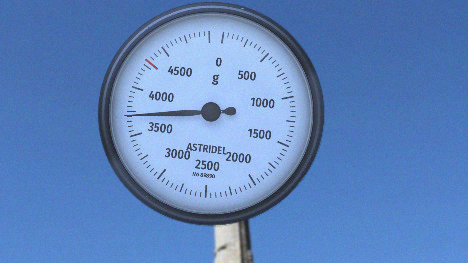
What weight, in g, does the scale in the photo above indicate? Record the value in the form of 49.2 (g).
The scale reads 3700 (g)
